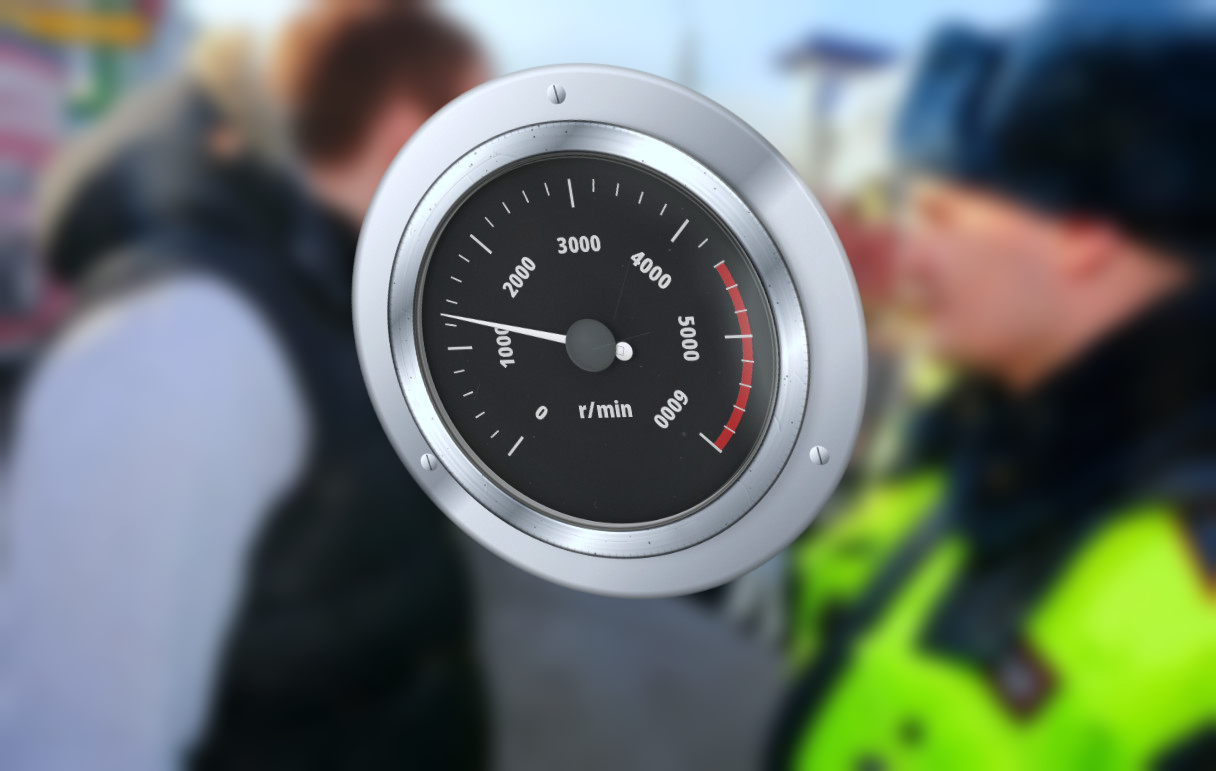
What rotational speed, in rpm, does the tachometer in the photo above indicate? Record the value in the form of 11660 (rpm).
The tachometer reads 1300 (rpm)
